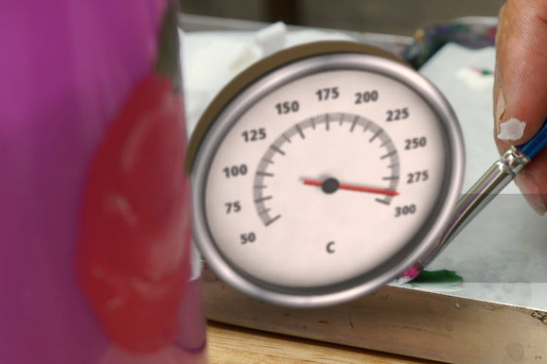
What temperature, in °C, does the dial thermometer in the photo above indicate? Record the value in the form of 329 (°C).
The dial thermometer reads 287.5 (°C)
